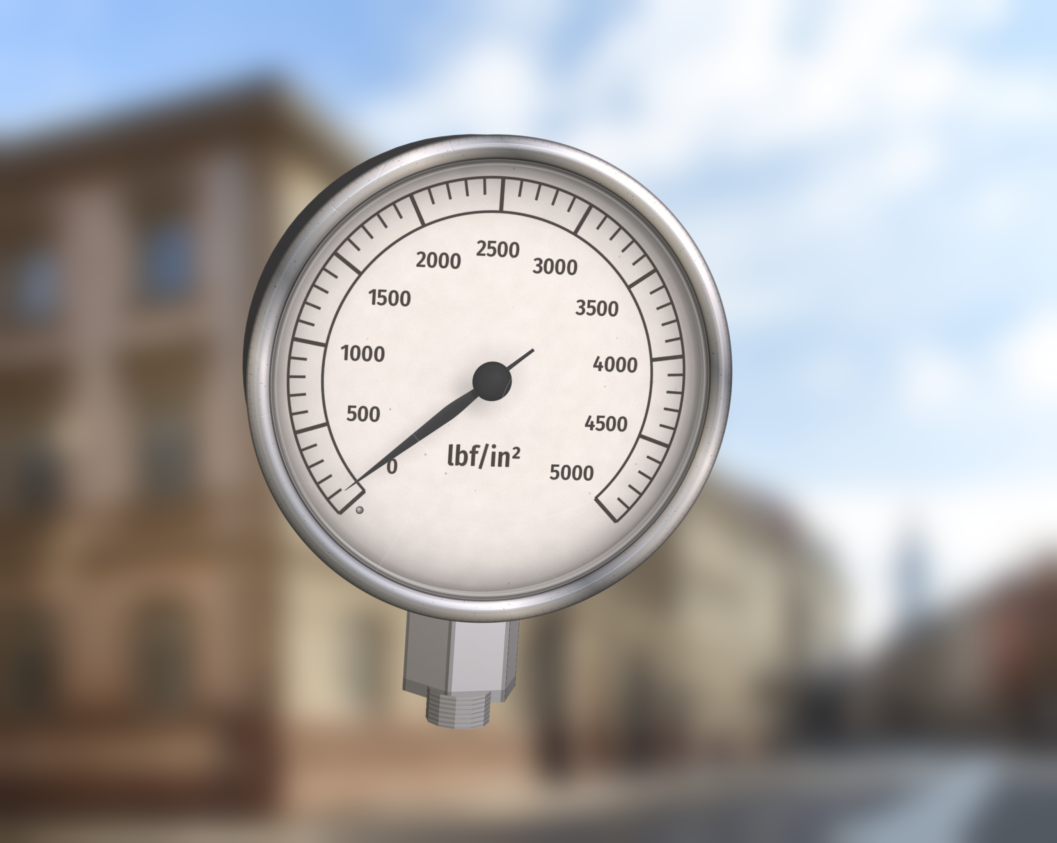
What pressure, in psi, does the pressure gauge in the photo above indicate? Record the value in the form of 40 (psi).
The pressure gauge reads 100 (psi)
